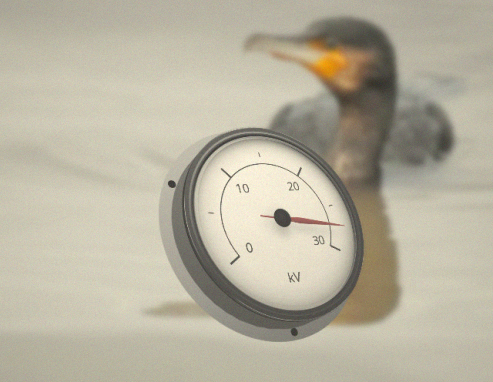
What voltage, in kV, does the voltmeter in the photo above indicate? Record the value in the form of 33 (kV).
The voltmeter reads 27.5 (kV)
